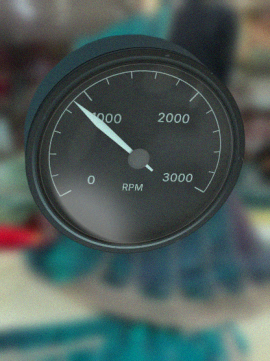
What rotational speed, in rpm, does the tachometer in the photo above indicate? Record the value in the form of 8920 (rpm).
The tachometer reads 900 (rpm)
